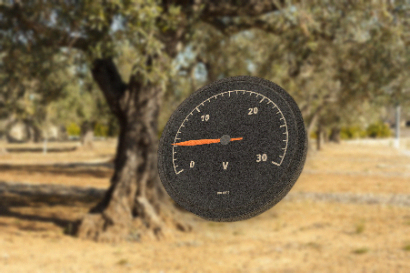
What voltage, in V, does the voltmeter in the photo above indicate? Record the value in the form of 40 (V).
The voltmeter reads 4 (V)
